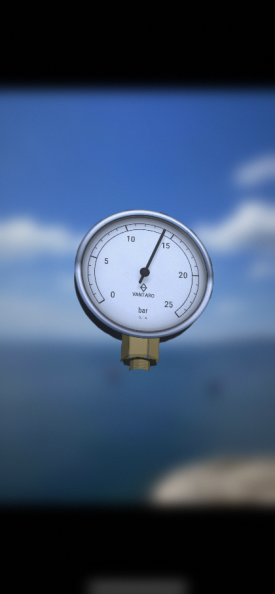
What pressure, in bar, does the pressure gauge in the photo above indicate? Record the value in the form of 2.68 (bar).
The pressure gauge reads 14 (bar)
